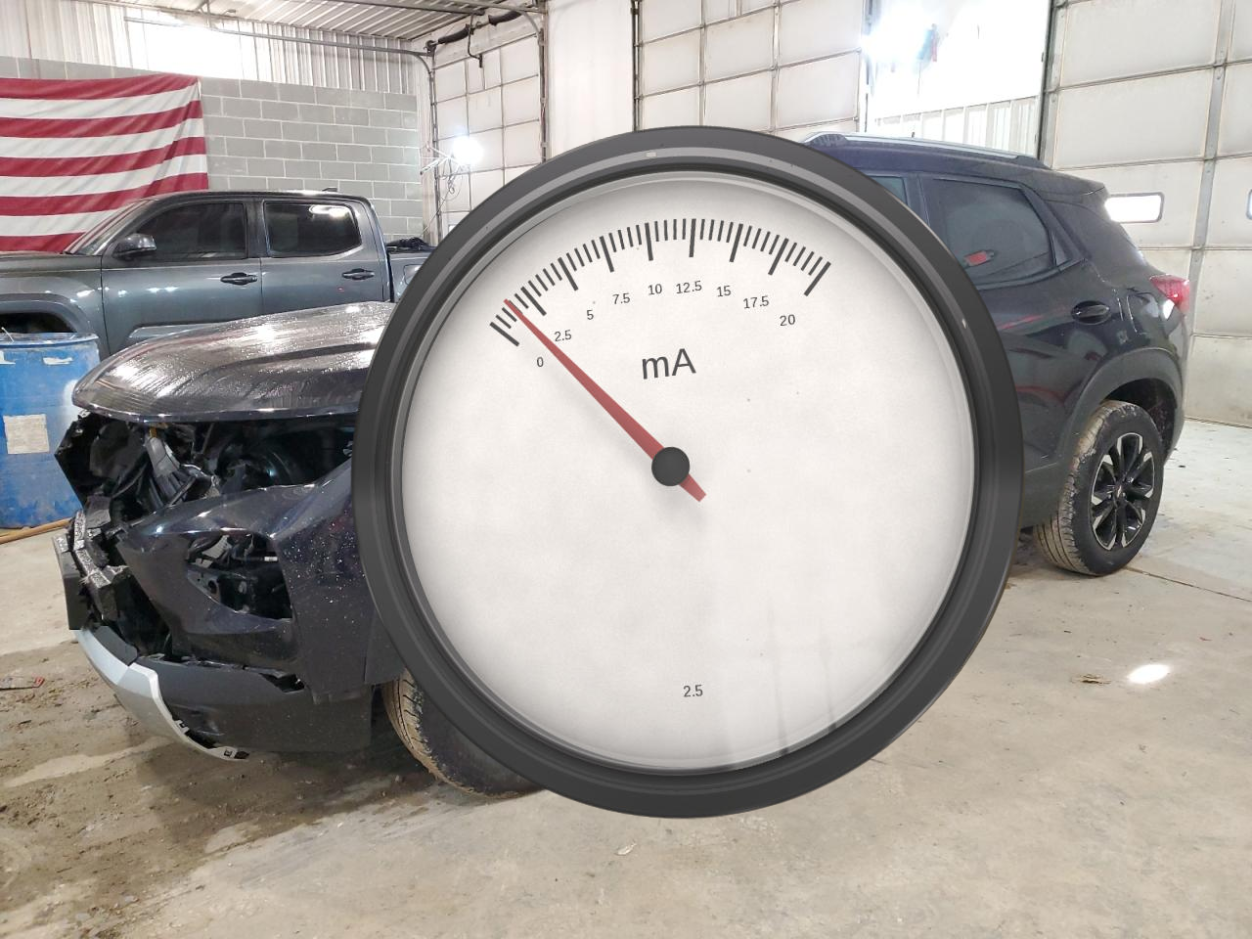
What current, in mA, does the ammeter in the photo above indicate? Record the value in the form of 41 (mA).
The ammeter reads 1.5 (mA)
